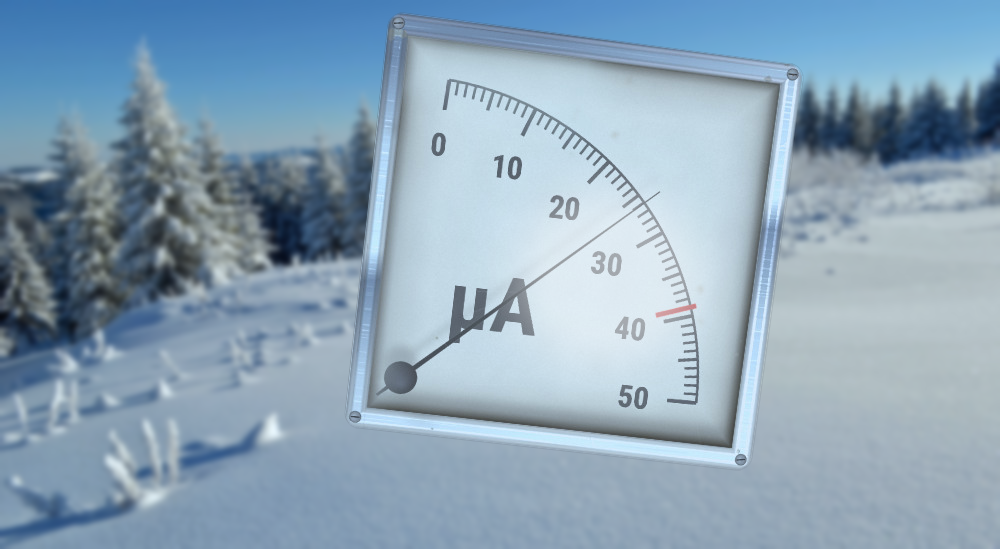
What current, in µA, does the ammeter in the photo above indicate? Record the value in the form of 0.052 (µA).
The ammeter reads 26 (µA)
